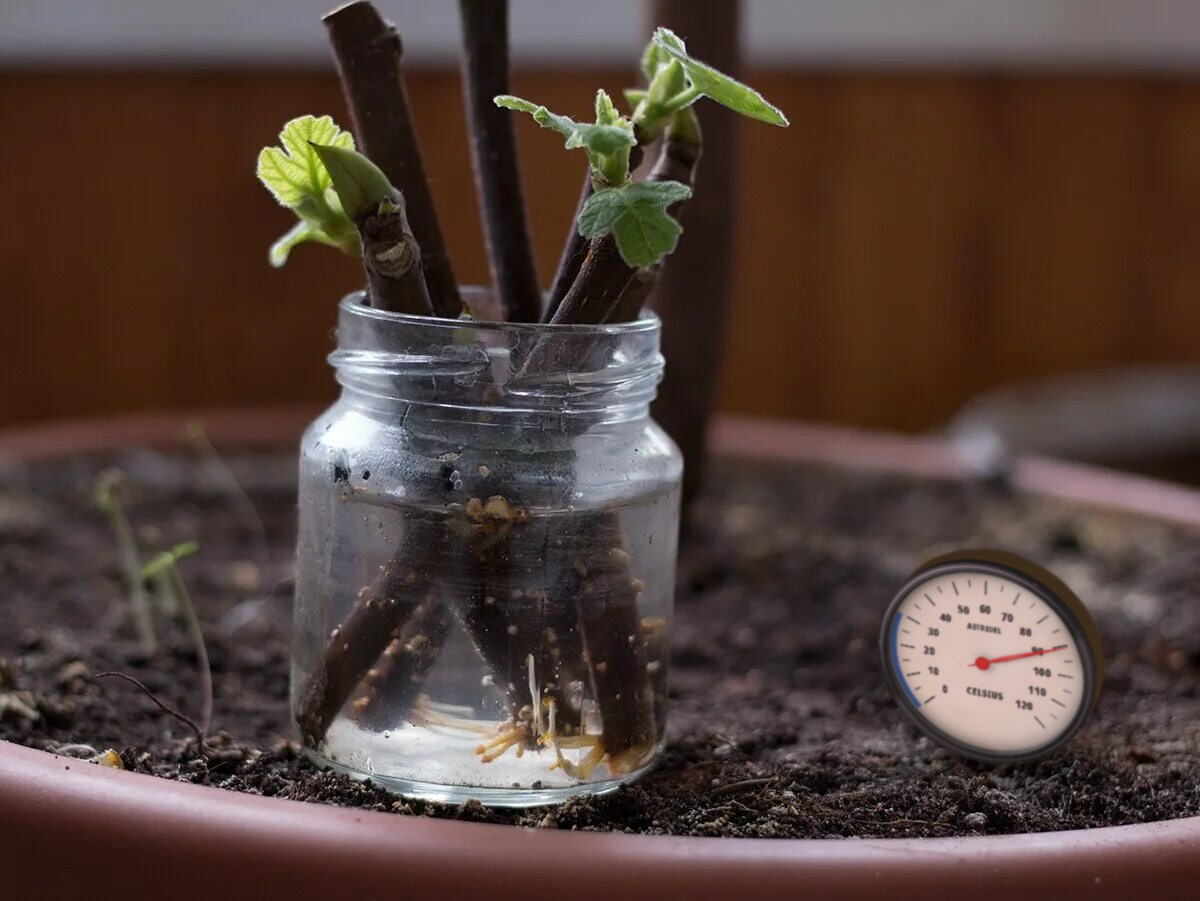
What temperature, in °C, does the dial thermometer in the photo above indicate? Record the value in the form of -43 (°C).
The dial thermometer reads 90 (°C)
